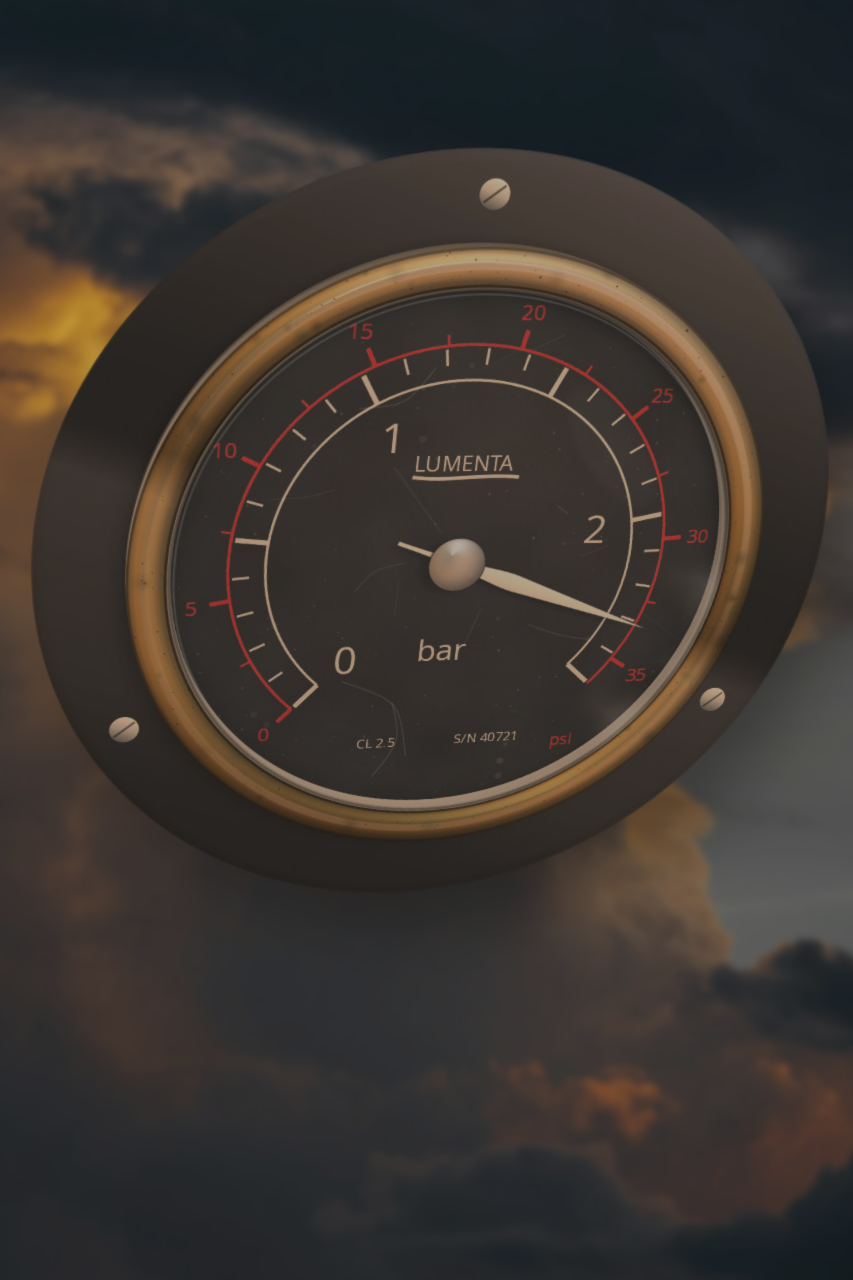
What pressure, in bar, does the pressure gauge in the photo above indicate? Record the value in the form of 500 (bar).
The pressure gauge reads 2.3 (bar)
